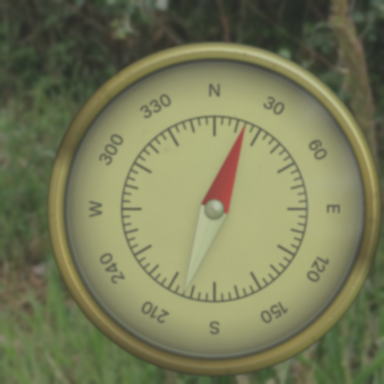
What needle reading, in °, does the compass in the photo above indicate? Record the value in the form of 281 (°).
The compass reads 20 (°)
